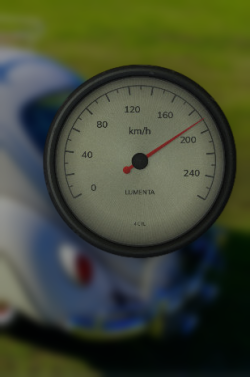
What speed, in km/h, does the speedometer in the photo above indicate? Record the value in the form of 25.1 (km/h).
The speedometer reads 190 (km/h)
